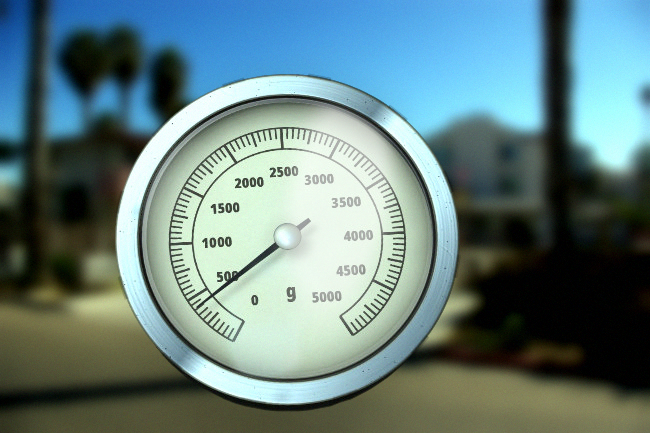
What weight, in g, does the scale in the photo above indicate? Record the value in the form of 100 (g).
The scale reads 400 (g)
